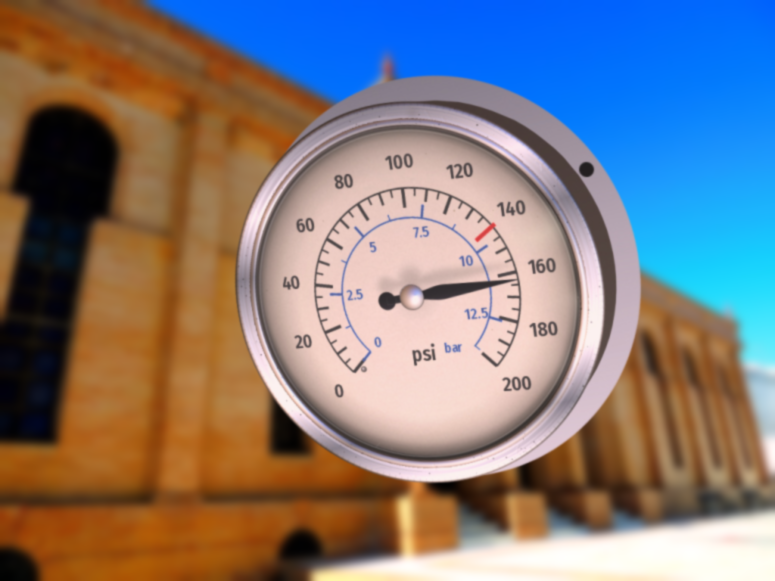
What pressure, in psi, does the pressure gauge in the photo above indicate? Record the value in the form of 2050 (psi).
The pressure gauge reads 162.5 (psi)
